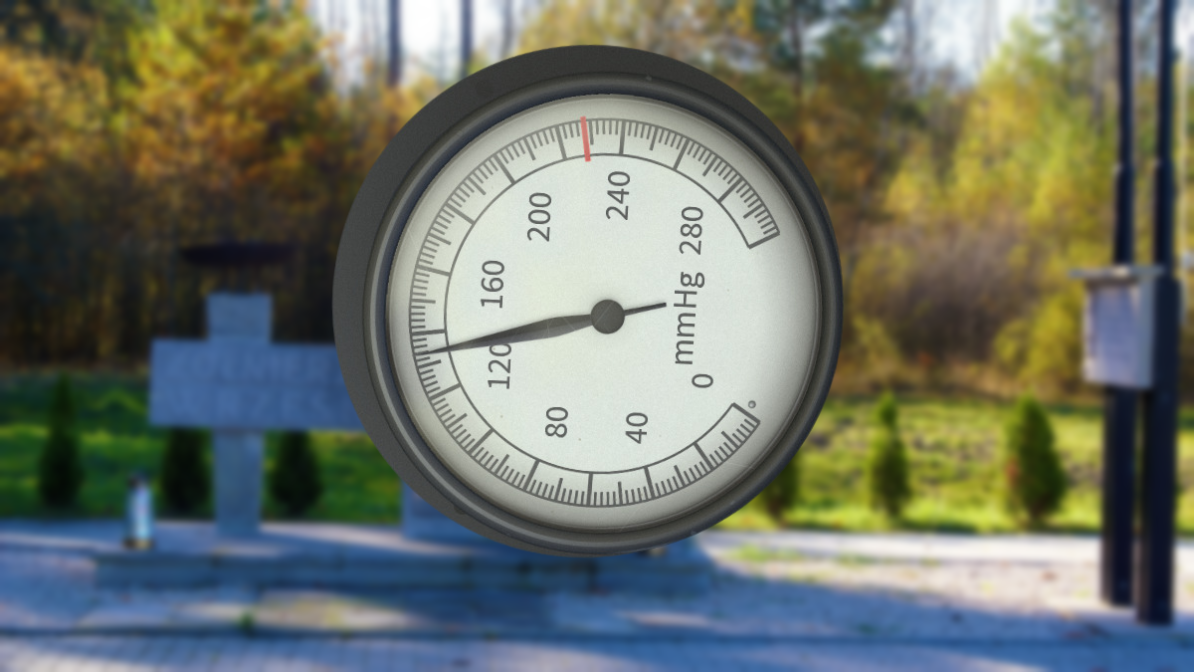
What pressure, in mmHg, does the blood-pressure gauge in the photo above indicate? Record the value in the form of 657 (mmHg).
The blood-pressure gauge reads 134 (mmHg)
